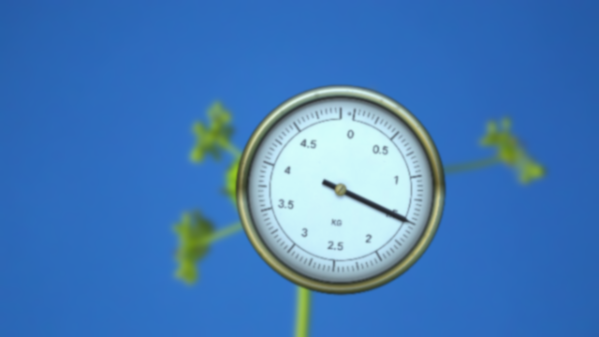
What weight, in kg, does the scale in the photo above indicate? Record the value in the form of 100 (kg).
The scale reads 1.5 (kg)
